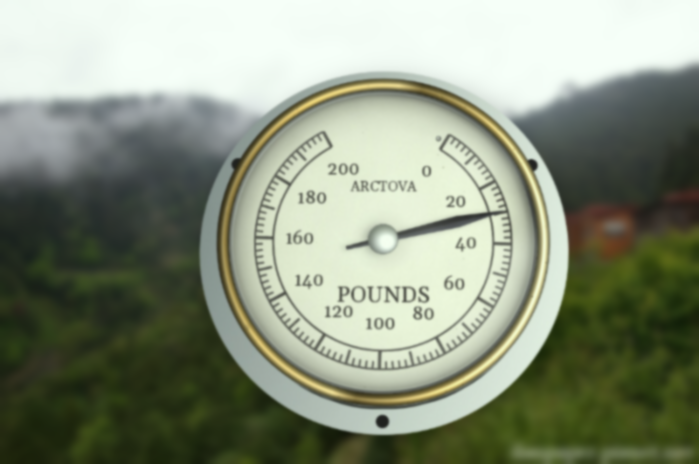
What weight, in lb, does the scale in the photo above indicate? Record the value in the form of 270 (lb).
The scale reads 30 (lb)
